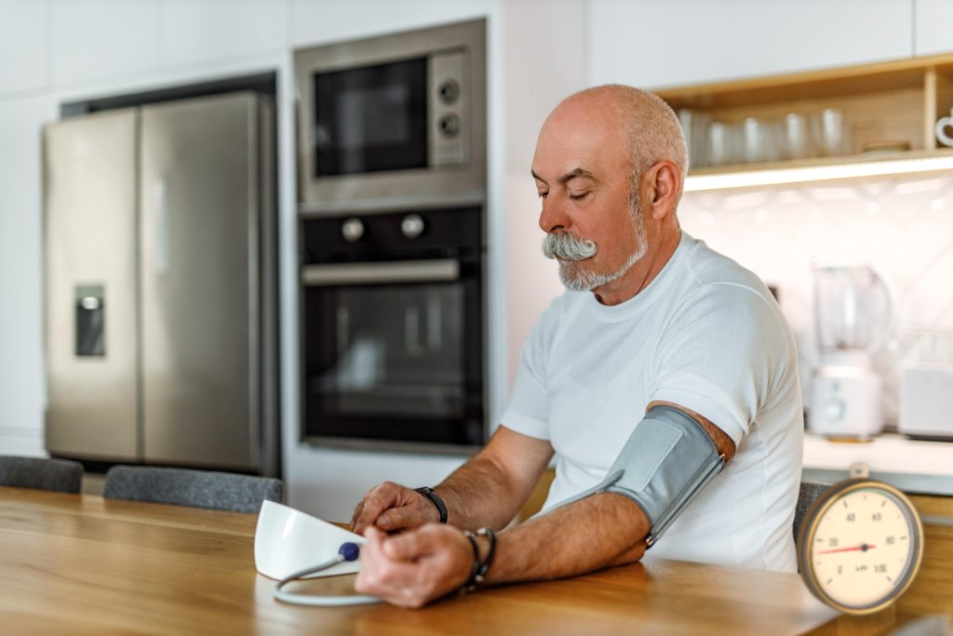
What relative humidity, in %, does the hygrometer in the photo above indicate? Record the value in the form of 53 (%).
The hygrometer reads 15 (%)
